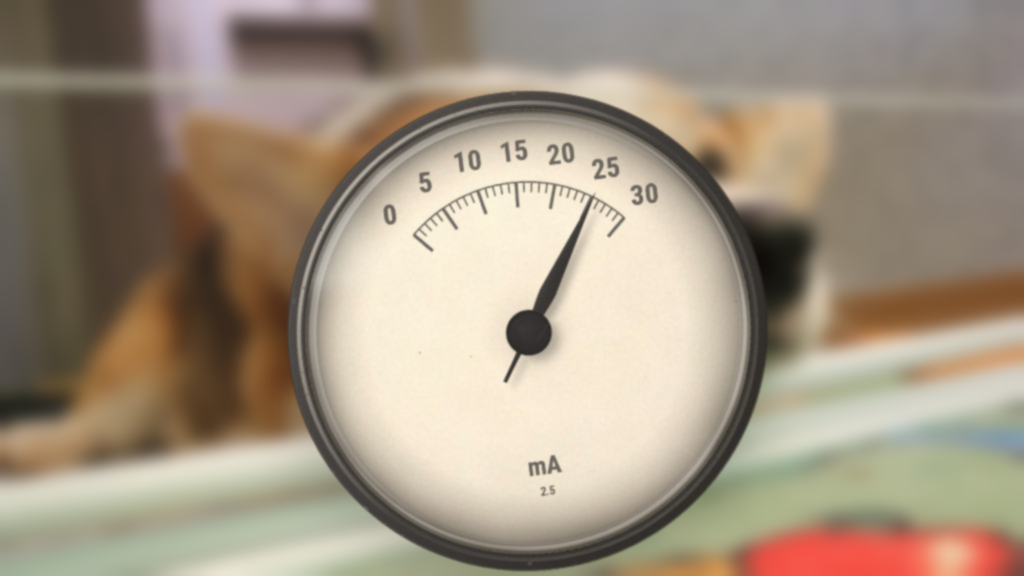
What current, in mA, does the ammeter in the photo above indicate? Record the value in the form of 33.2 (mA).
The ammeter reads 25 (mA)
